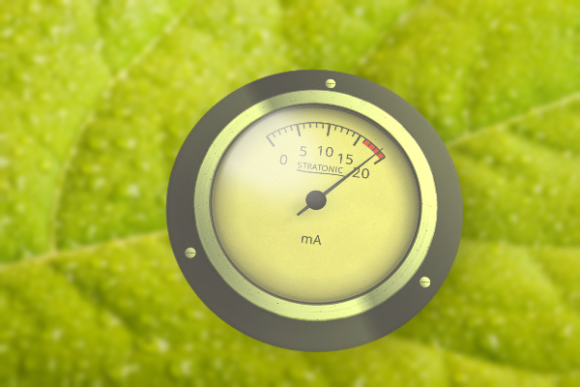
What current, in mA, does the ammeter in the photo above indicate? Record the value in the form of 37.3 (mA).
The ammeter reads 19 (mA)
